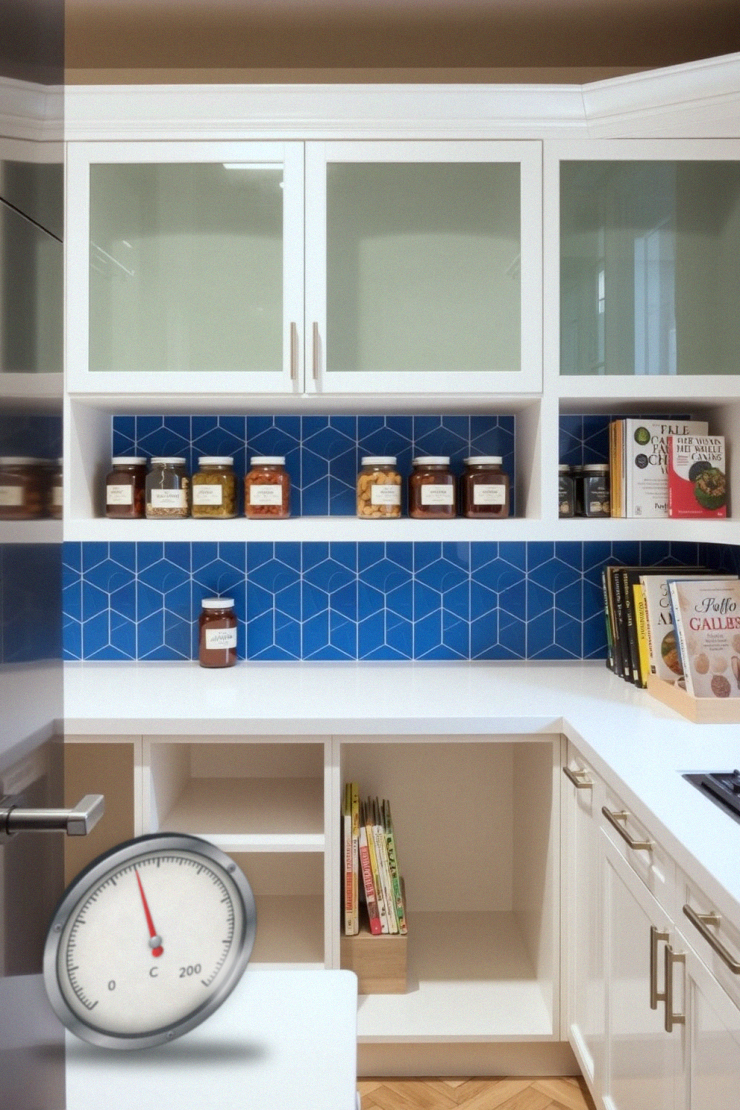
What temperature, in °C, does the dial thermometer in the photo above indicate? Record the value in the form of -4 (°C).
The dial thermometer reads 87.5 (°C)
